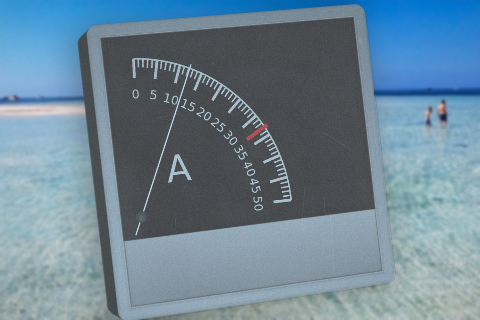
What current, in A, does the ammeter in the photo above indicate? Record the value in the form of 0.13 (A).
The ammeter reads 12 (A)
